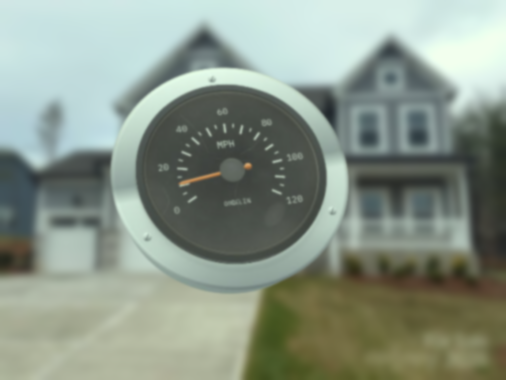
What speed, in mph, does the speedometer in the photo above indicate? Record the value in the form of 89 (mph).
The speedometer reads 10 (mph)
